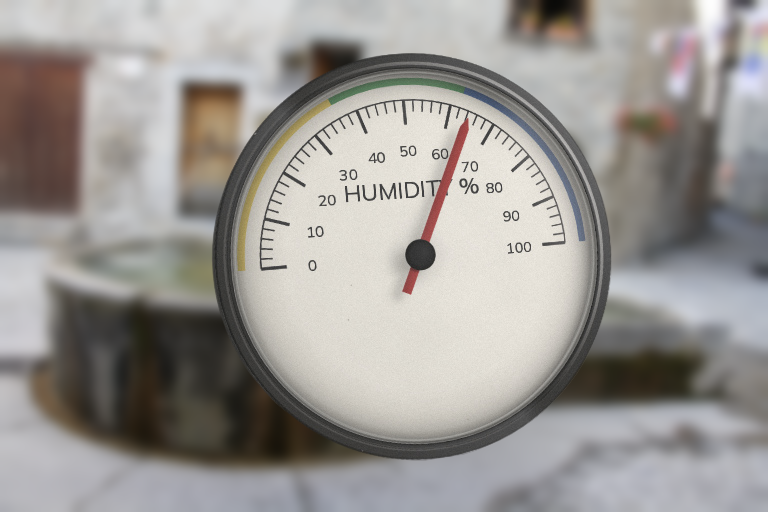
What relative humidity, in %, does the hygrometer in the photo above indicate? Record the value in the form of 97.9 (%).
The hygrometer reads 64 (%)
